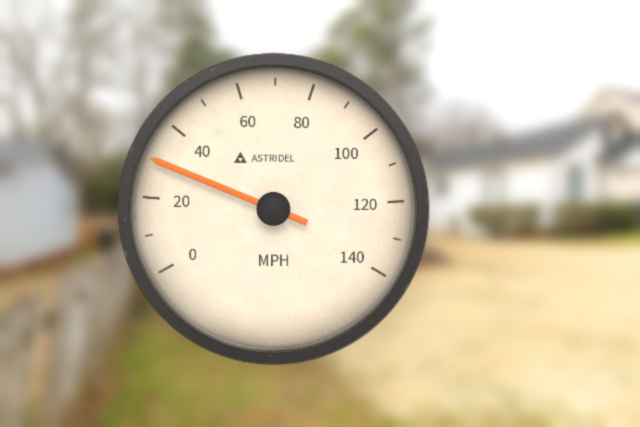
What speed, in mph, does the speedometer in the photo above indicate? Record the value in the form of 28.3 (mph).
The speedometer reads 30 (mph)
